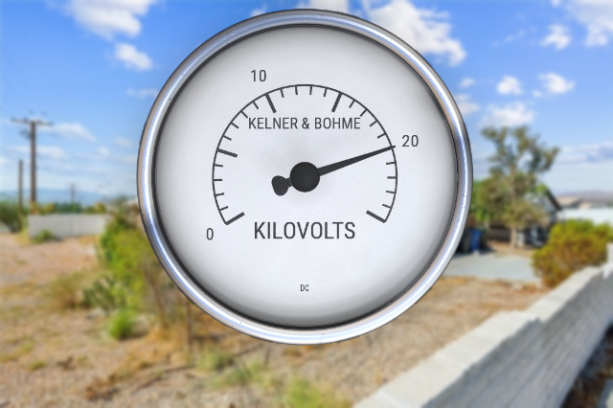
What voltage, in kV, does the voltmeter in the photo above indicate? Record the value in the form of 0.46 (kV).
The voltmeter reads 20 (kV)
